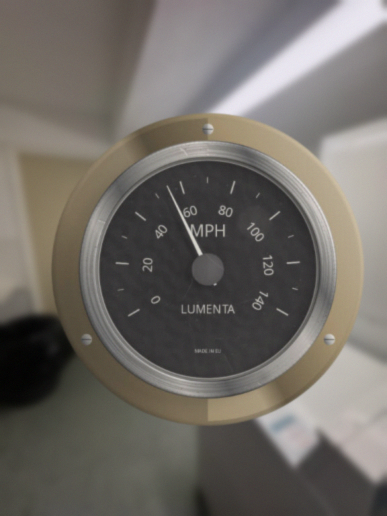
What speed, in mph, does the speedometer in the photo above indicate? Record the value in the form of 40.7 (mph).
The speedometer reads 55 (mph)
